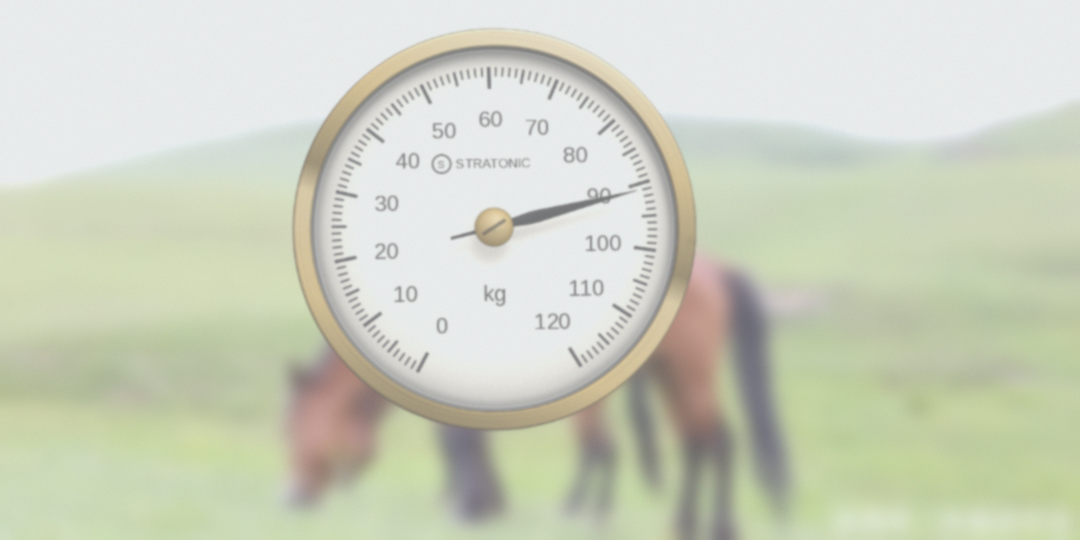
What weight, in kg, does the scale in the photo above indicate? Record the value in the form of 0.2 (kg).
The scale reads 91 (kg)
